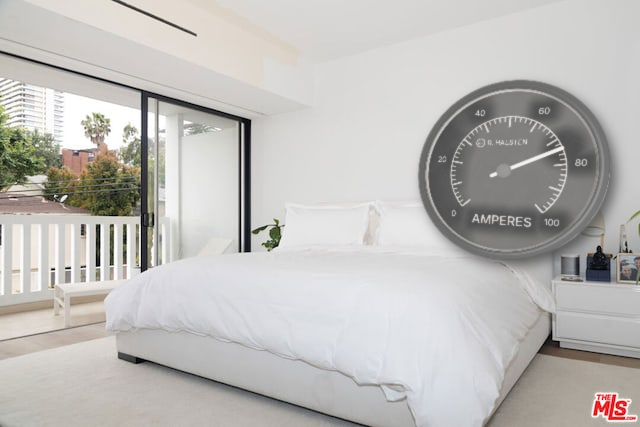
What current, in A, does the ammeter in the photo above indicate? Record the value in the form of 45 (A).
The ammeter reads 74 (A)
